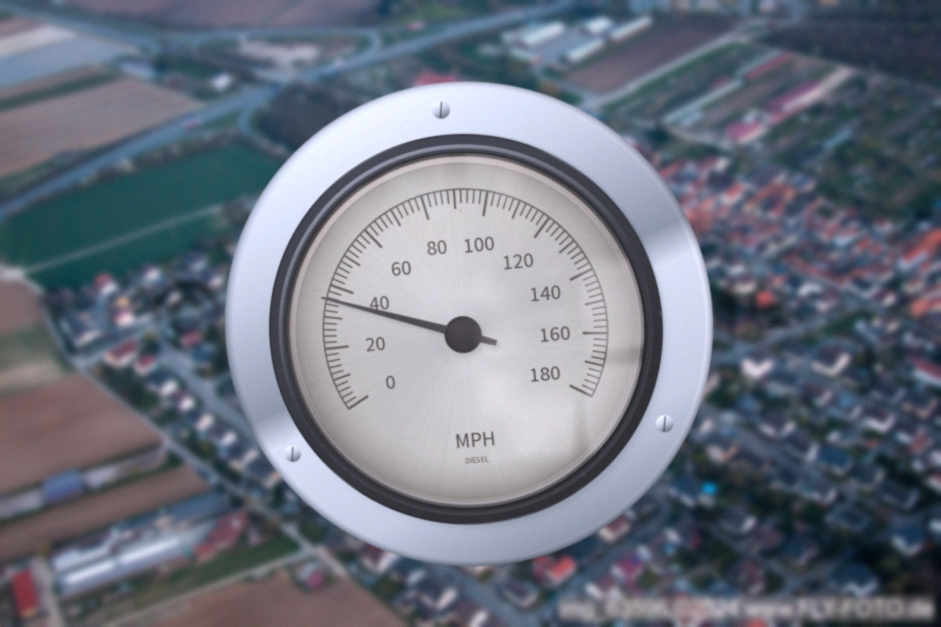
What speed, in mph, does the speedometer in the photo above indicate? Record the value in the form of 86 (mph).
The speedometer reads 36 (mph)
